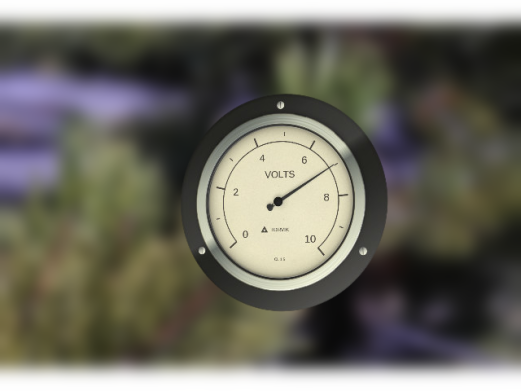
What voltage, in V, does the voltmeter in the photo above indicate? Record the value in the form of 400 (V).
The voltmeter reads 7 (V)
